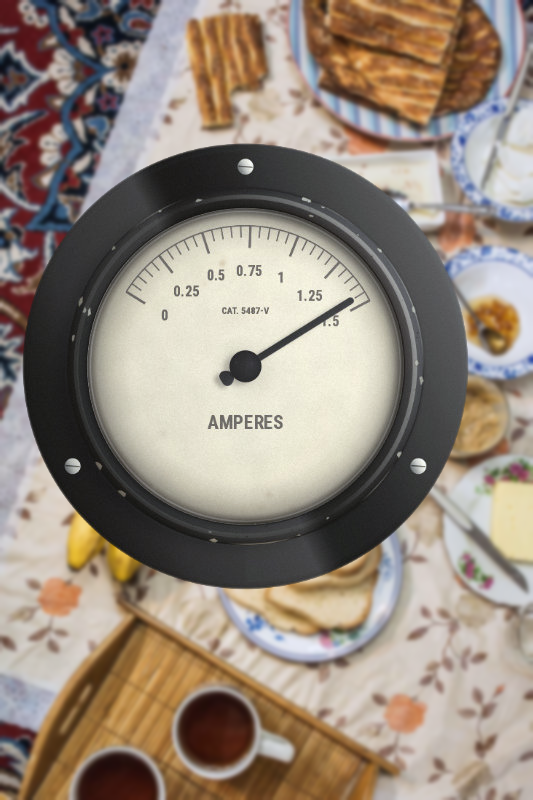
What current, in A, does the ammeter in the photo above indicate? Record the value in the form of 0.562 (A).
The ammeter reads 1.45 (A)
